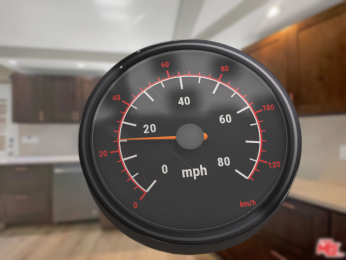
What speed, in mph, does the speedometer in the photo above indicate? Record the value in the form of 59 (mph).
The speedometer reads 15 (mph)
